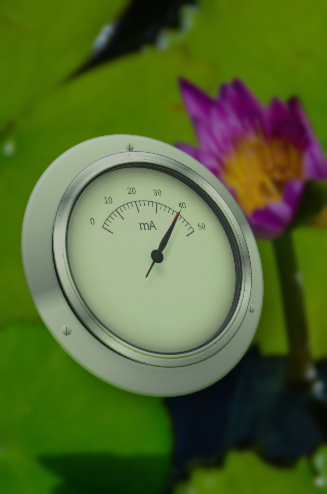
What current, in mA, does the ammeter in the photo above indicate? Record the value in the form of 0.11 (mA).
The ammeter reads 40 (mA)
